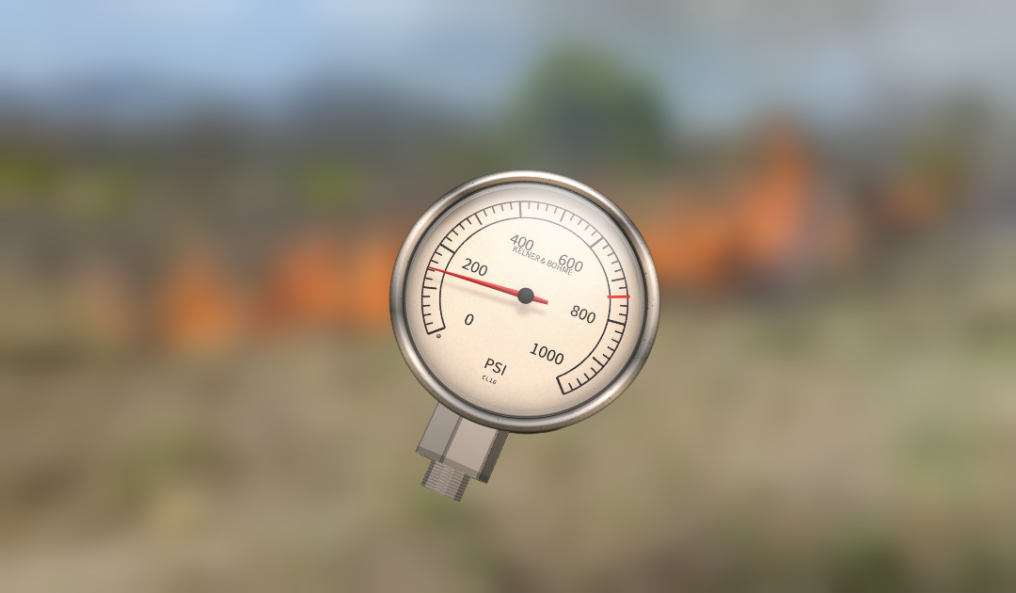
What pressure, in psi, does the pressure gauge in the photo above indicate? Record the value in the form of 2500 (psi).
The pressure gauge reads 140 (psi)
